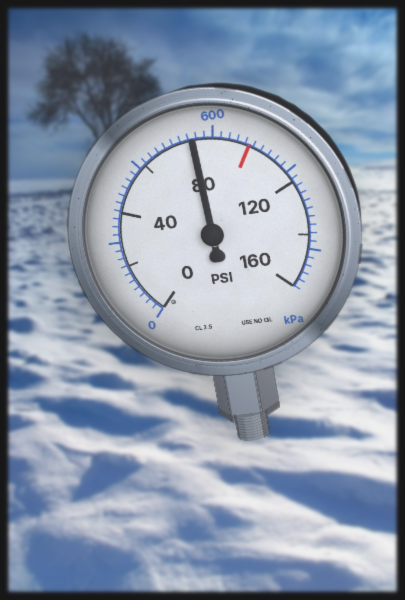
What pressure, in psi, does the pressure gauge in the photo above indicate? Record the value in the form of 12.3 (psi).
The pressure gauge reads 80 (psi)
